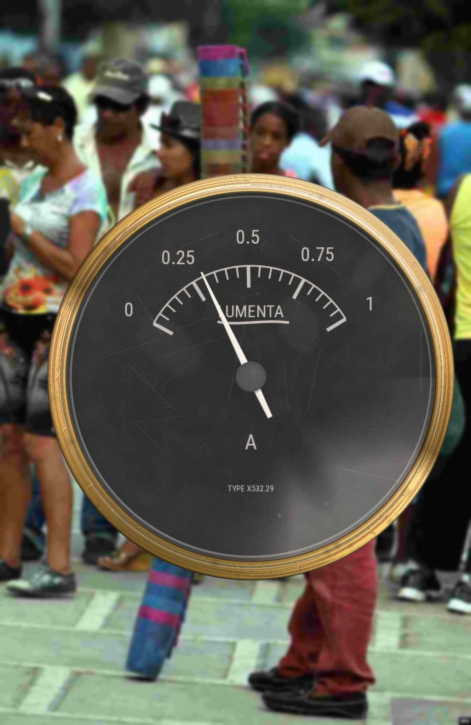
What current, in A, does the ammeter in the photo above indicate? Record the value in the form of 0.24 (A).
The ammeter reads 0.3 (A)
